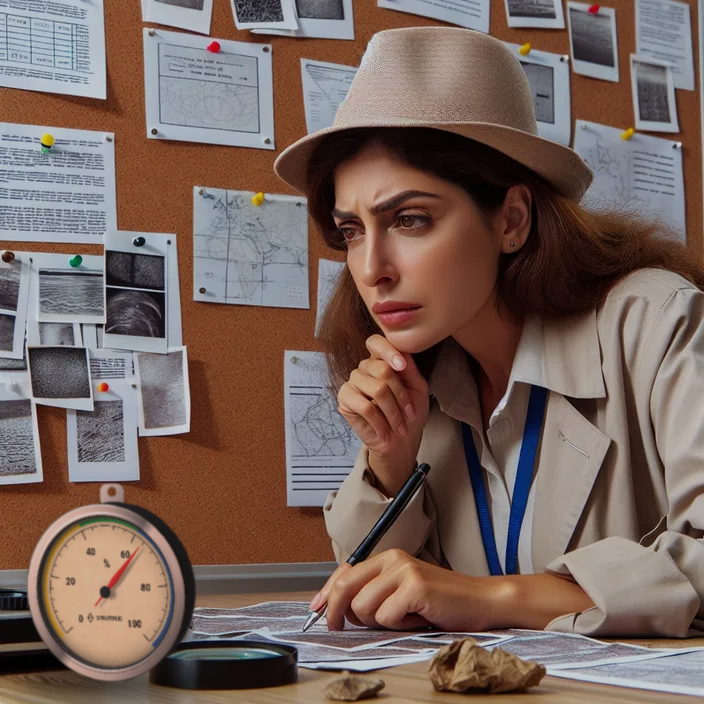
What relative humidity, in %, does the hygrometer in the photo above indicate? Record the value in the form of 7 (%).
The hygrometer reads 64 (%)
